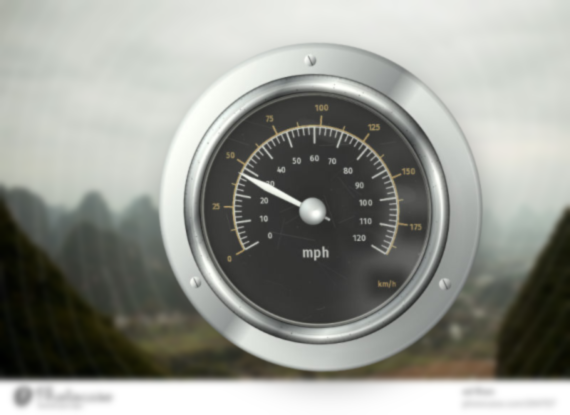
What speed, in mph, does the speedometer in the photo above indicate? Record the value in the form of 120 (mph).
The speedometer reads 28 (mph)
